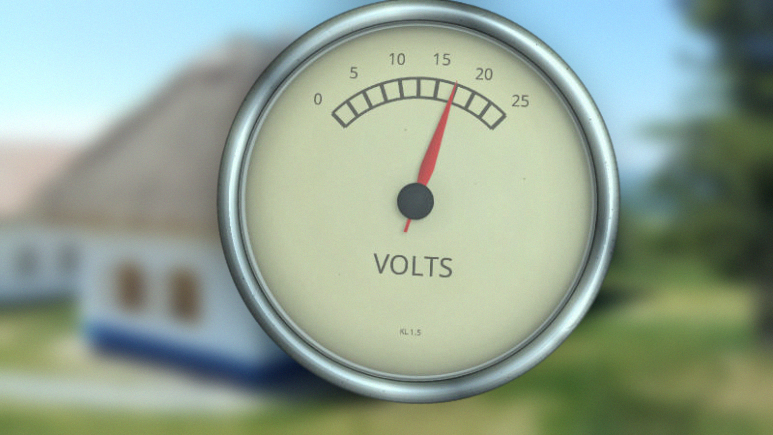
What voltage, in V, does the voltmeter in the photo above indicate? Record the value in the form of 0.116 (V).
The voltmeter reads 17.5 (V)
